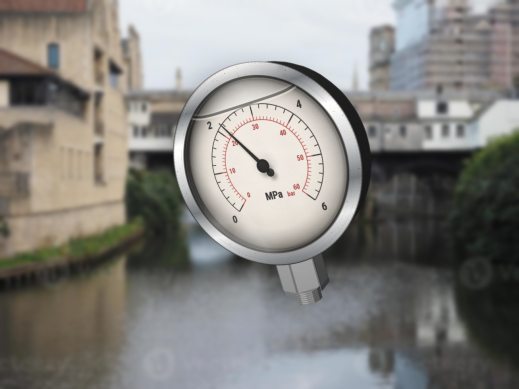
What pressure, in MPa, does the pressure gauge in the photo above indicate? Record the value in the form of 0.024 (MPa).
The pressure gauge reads 2.2 (MPa)
